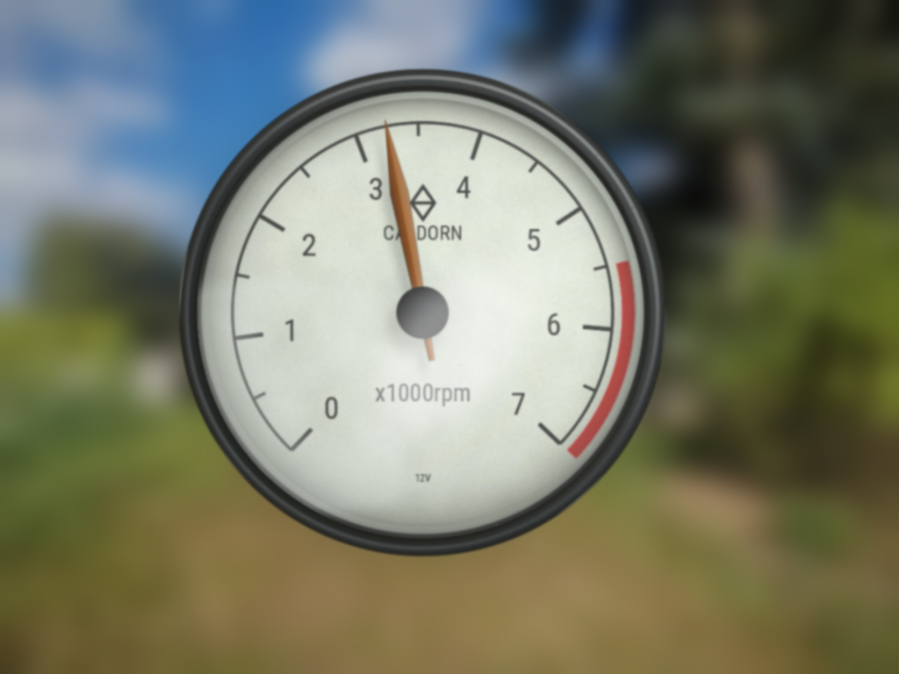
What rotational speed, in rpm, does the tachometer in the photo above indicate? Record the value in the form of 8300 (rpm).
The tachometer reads 3250 (rpm)
